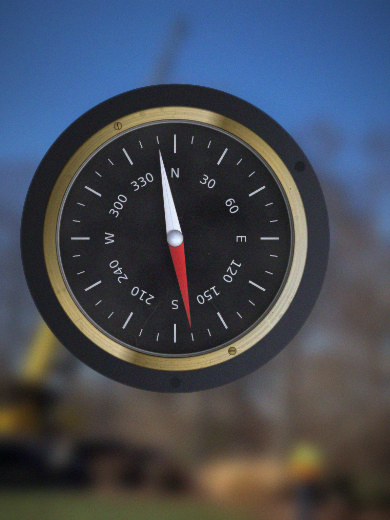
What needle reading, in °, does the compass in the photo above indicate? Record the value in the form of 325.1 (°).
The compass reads 170 (°)
